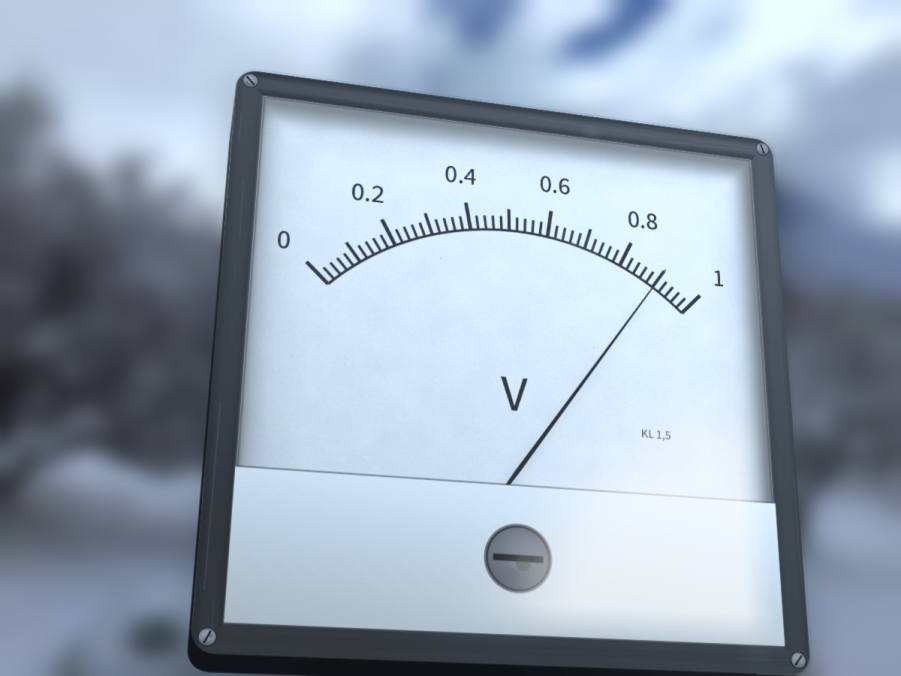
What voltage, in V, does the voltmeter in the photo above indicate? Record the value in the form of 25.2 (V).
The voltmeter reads 0.9 (V)
